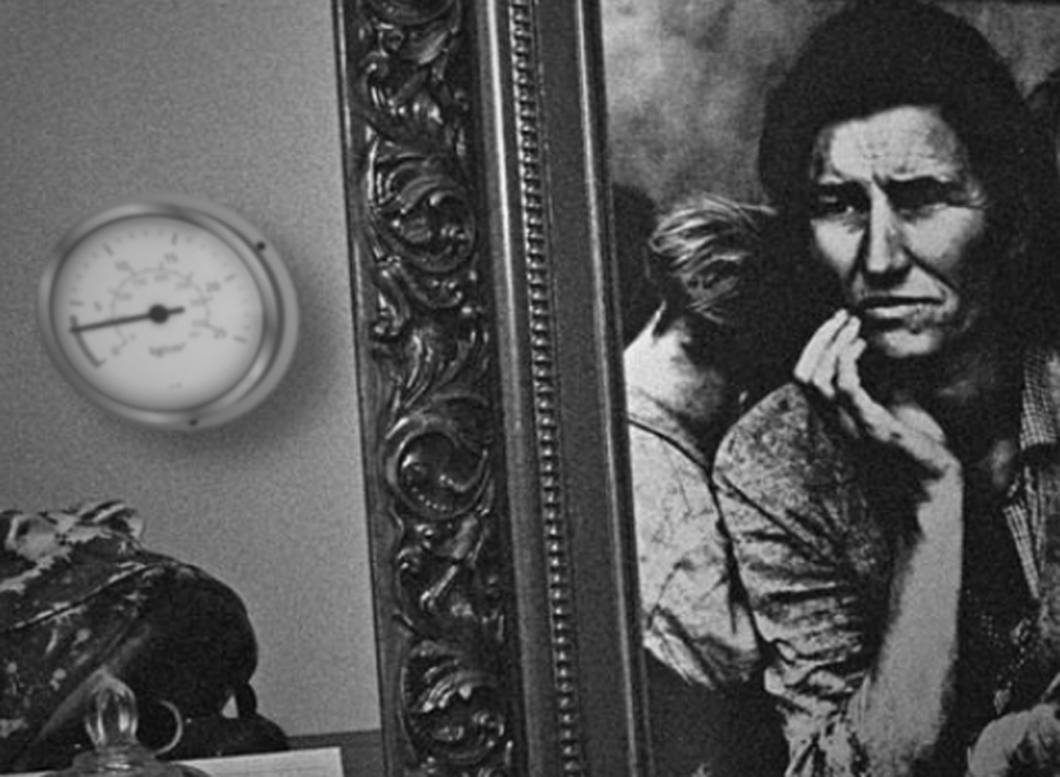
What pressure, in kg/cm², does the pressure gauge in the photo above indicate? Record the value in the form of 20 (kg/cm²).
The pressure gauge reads 3 (kg/cm²)
